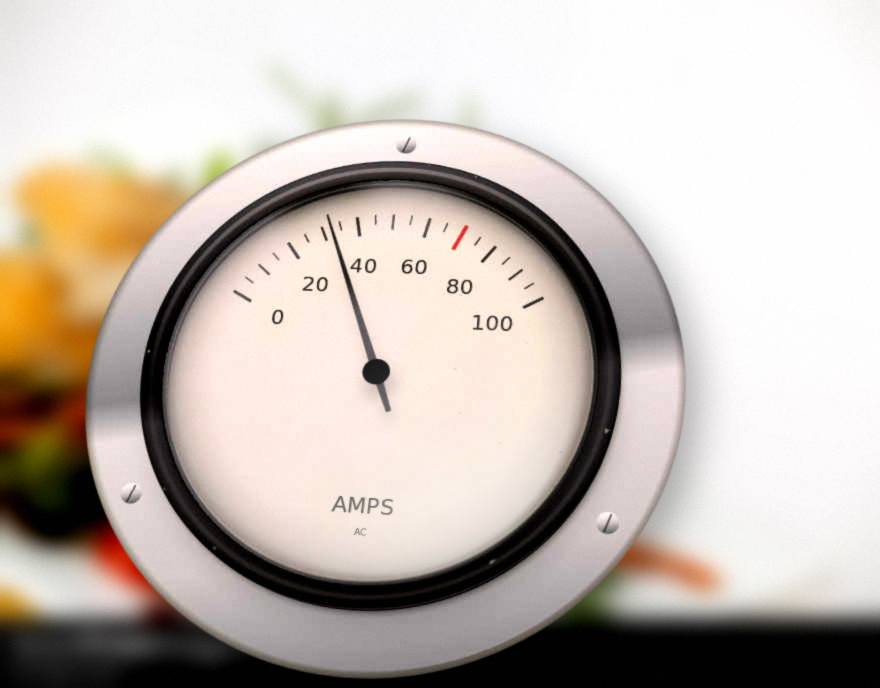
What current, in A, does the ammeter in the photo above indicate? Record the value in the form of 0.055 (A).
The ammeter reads 32.5 (A)
